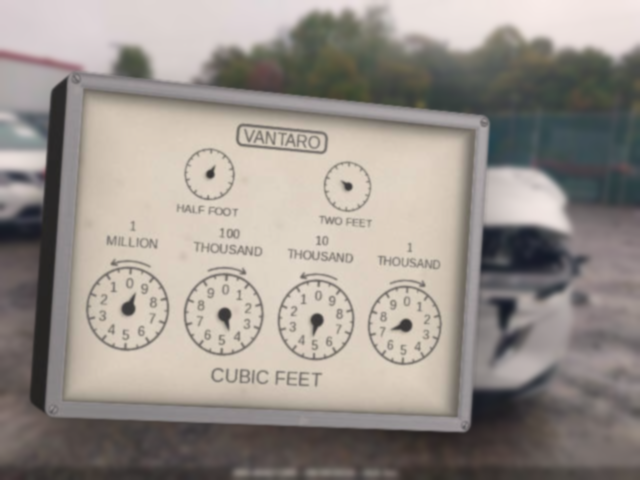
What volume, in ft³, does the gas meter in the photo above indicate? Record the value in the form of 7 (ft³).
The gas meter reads 944700 (ft³)
